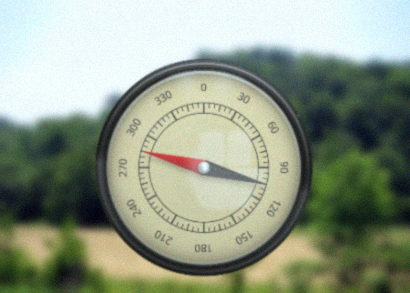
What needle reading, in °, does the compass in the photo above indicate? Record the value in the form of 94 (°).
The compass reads 285 (°)
